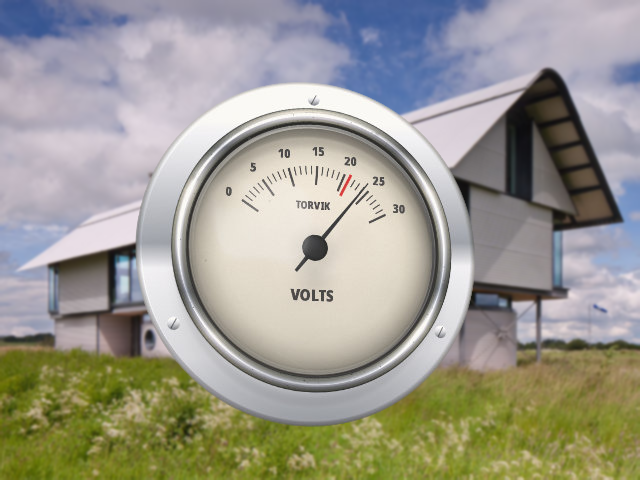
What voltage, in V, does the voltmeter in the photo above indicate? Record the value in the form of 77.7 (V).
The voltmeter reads 24 (V)
